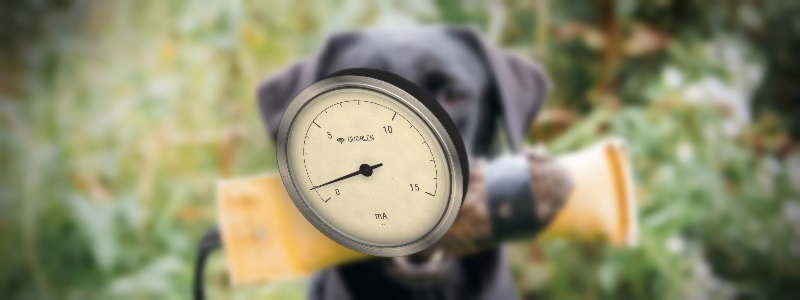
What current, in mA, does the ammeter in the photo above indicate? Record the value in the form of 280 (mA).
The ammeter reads 1 (mA)
